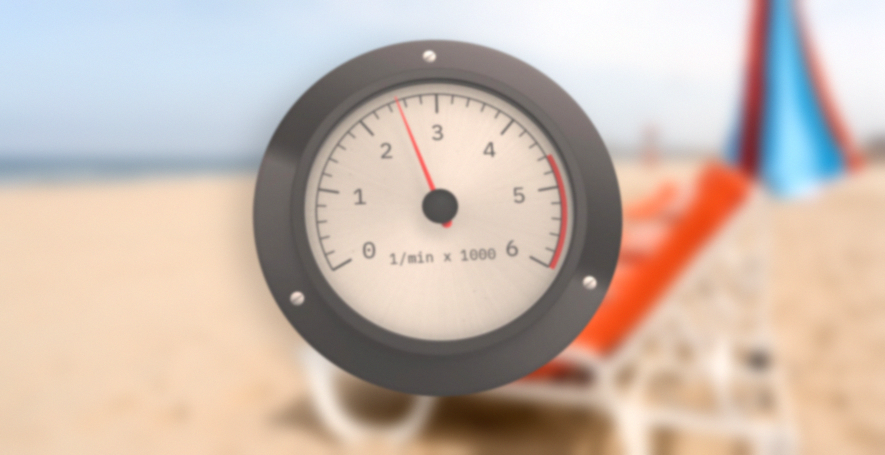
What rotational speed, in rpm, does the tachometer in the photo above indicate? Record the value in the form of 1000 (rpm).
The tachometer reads 2500 (rpm)
